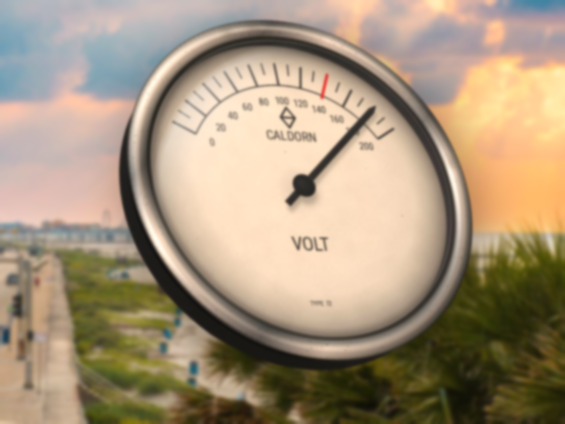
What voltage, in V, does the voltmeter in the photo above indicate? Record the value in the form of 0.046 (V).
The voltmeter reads 180 (V)
